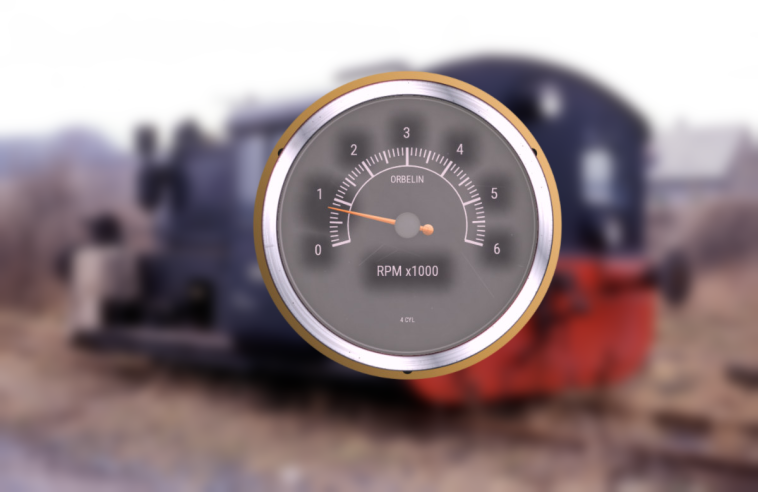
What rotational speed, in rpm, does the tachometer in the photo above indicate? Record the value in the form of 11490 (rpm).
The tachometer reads 800 (rpm)
